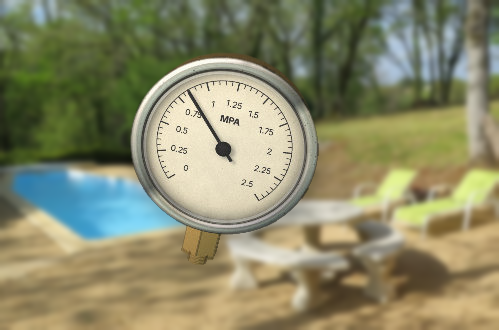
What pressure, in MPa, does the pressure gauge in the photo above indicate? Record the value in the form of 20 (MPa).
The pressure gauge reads 0.85 (MPa)
